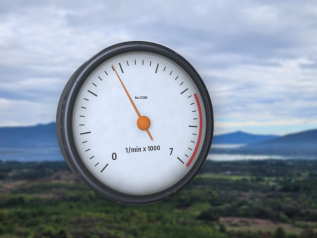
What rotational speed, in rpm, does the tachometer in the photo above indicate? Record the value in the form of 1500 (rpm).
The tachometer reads 2800 (rpm)
